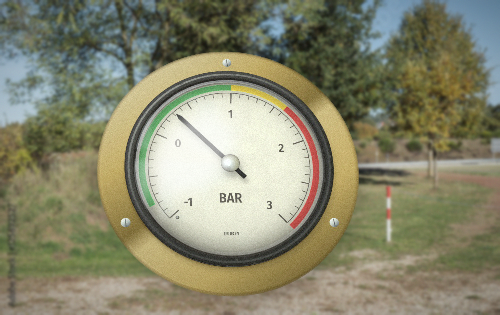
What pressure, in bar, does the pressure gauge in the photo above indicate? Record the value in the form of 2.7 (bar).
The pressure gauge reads 0.3 (bar)
